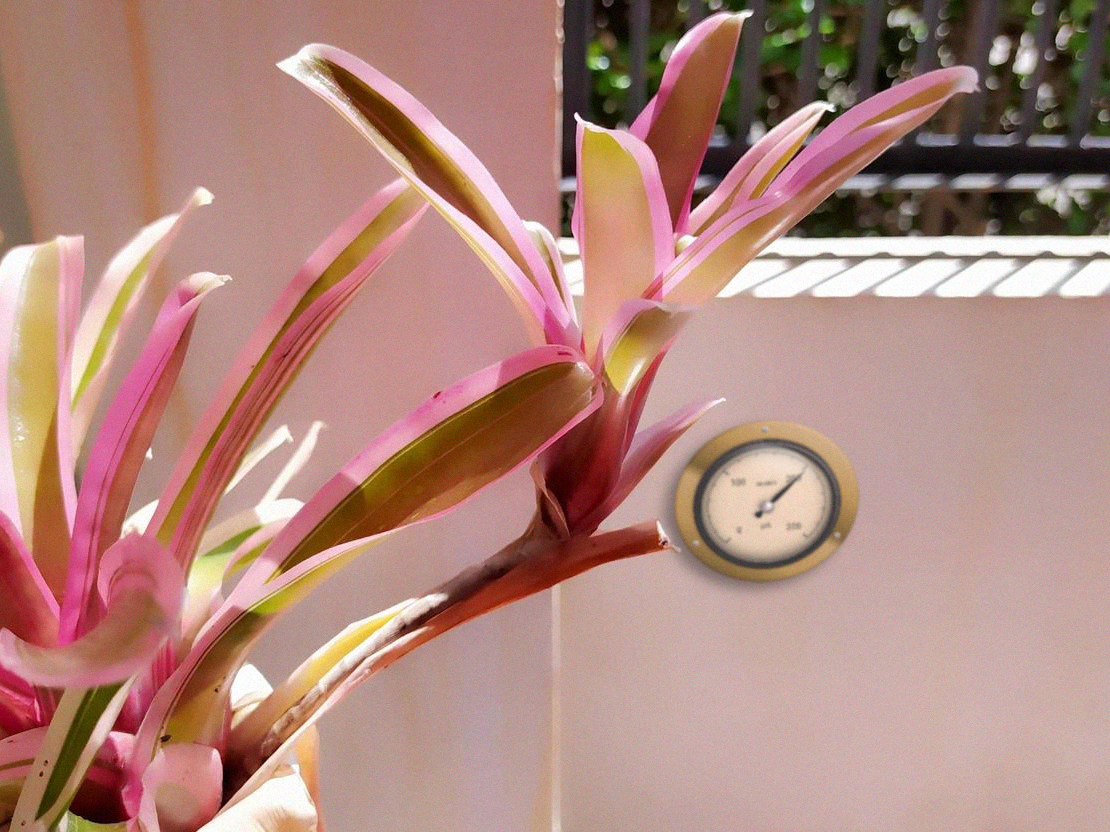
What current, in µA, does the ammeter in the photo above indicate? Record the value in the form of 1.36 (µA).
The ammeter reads 200 (µA)
